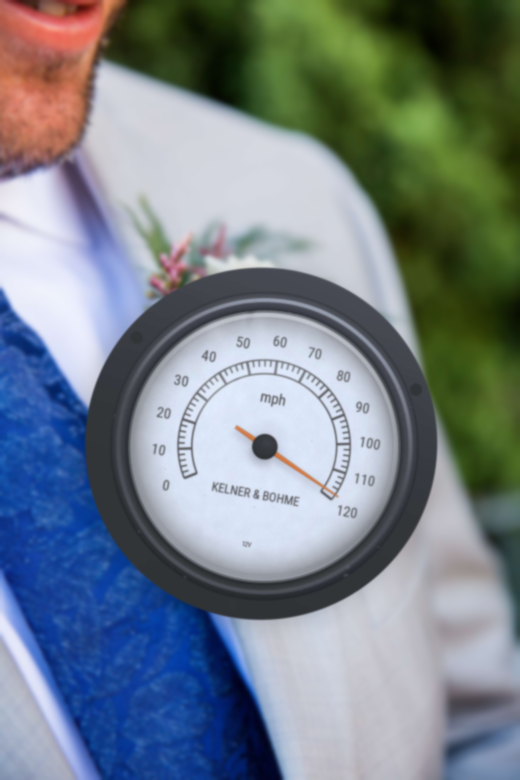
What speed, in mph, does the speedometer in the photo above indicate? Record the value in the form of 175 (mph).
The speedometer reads 118 (mph)
